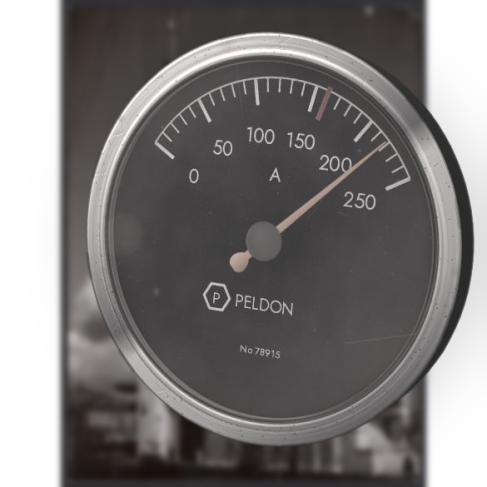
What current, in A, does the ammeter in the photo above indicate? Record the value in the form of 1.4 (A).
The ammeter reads 220 (A)
